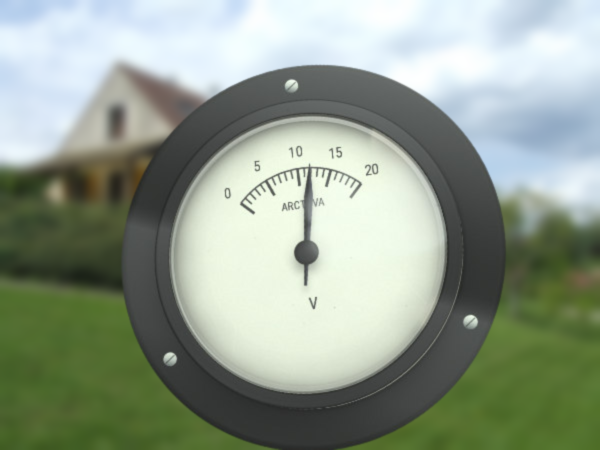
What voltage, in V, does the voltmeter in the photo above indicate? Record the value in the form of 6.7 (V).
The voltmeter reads 12 (V)
